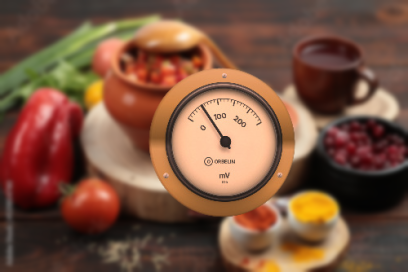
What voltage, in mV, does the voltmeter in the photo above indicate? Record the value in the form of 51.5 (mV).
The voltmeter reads 50 (mV)
